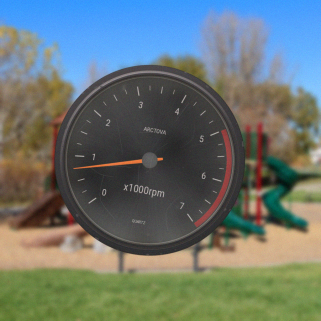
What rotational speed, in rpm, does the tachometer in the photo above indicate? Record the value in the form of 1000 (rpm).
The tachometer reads 750 (rpm)
